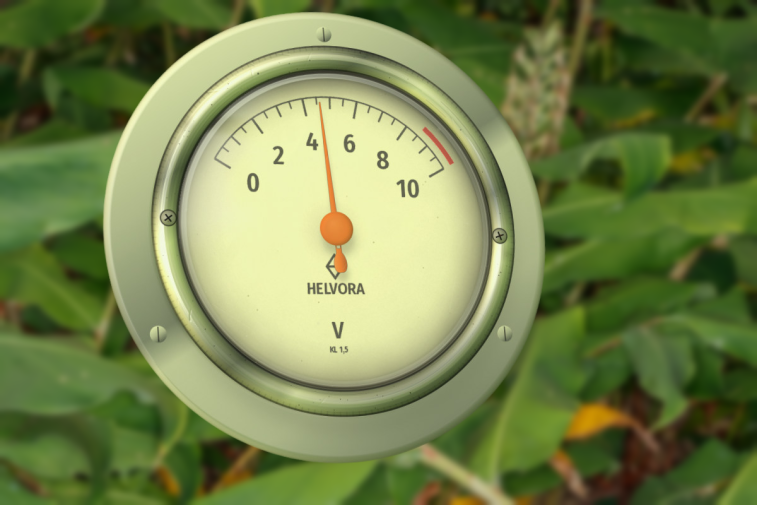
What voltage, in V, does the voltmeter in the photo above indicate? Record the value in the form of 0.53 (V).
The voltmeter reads 4.5 (V)
